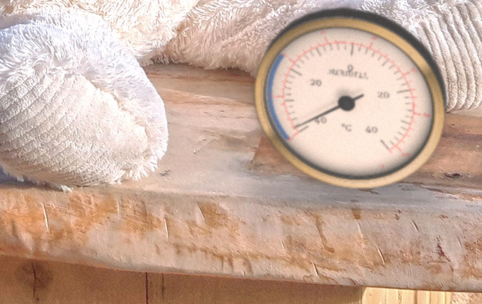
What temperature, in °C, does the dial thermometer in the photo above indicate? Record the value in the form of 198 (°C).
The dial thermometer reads -38 (°C)
